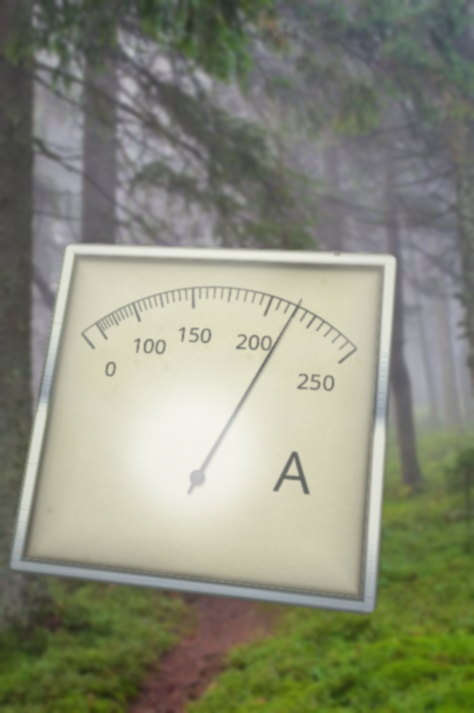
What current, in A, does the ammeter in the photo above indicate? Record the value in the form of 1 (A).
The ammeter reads 215 (A)
